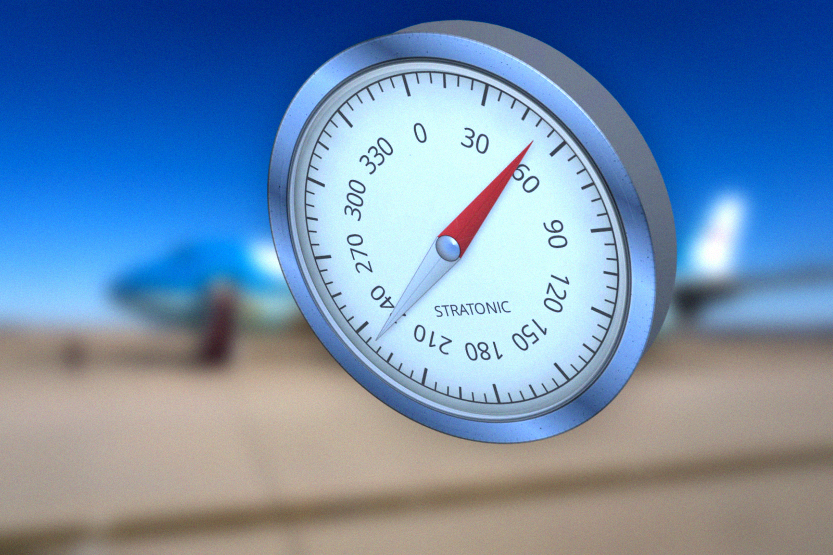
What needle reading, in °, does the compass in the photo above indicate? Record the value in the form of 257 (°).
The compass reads 52.5 (°)
